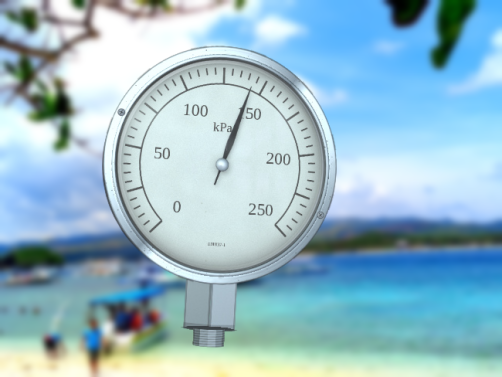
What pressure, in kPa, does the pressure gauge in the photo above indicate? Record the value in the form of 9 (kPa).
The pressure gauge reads 142.5 (kPa)
